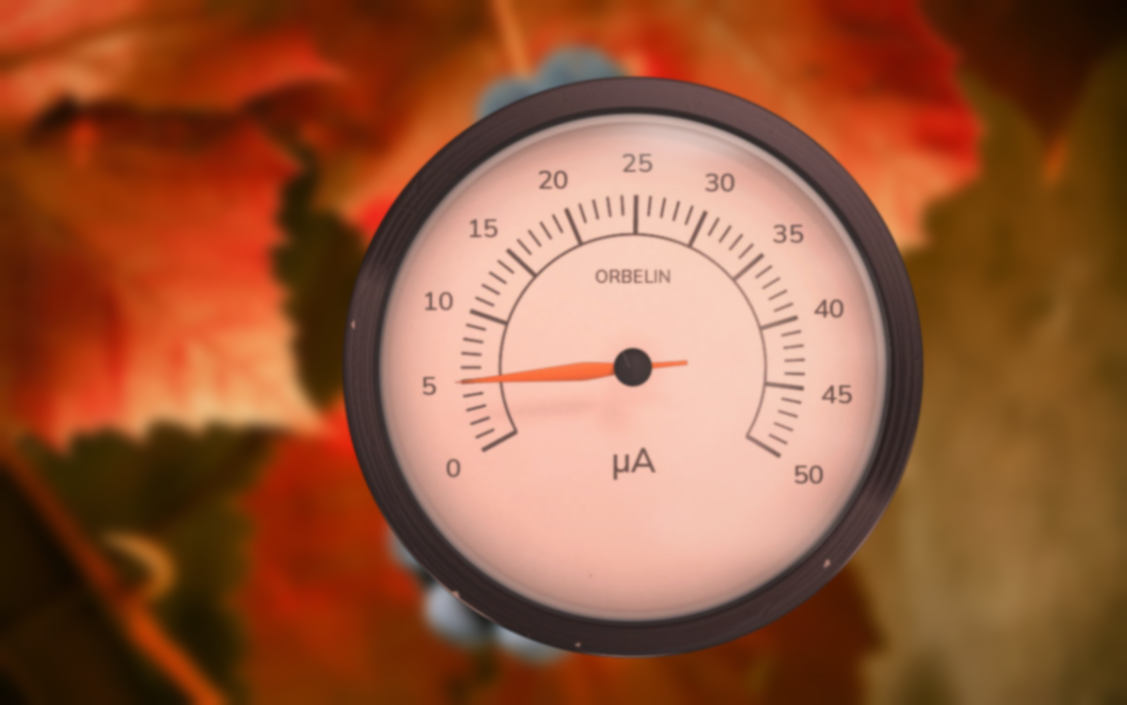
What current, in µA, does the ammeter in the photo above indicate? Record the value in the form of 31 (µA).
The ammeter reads 5 (µA)
